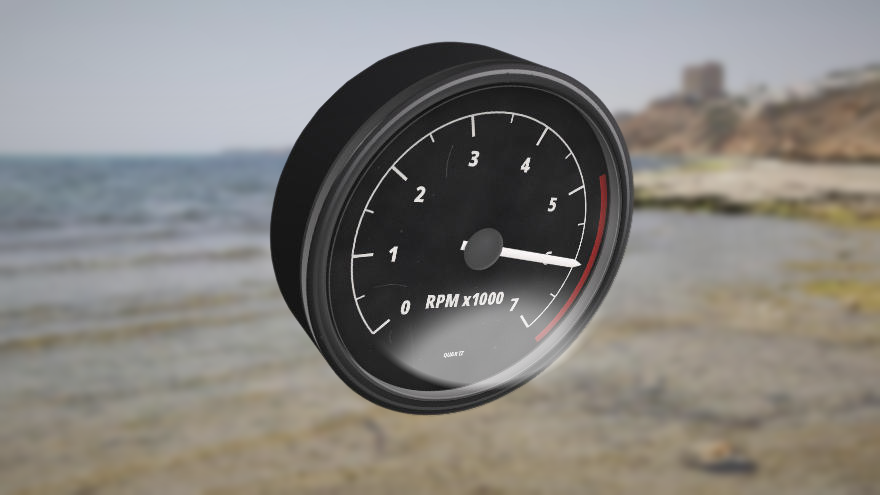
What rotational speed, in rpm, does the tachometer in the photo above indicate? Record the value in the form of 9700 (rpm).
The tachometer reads 6000 (rpm)
